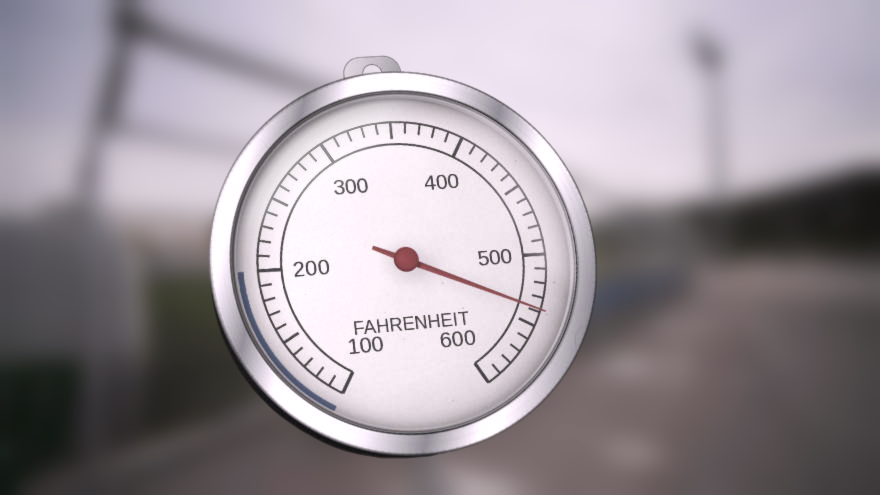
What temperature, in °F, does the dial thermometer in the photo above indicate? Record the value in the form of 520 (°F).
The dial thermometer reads 540 (°F)
